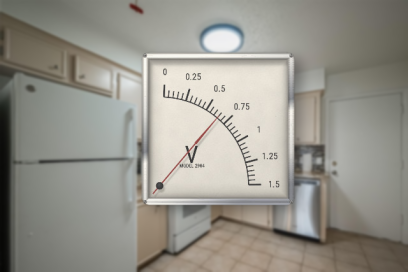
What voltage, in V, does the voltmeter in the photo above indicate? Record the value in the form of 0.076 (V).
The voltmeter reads 0.65 (V)
